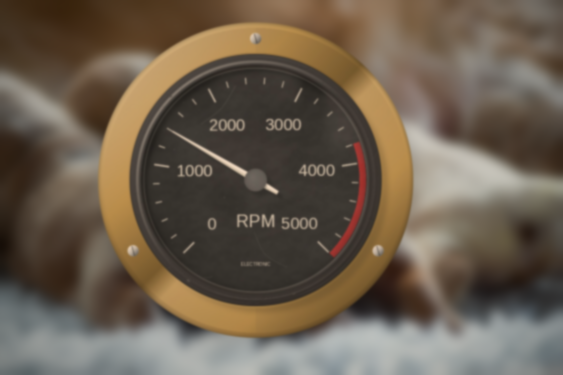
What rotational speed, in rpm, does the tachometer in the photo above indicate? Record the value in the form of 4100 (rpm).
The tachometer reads 1400 (rpm)
